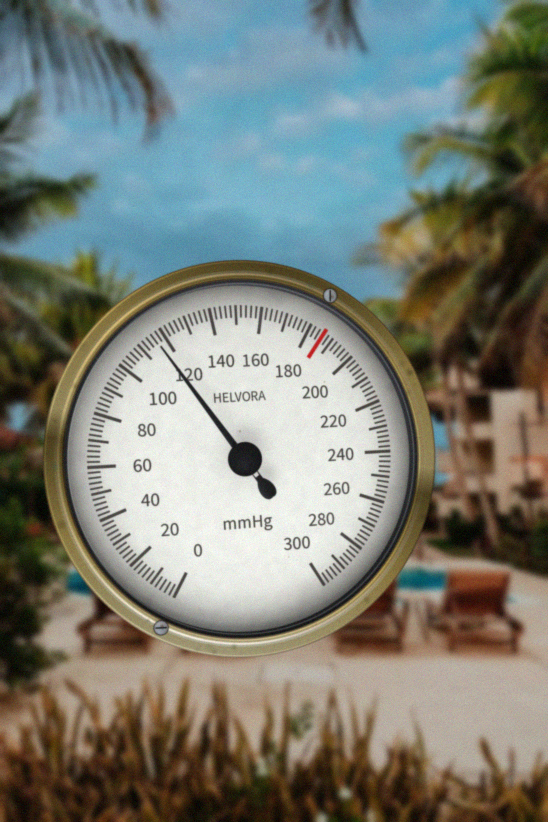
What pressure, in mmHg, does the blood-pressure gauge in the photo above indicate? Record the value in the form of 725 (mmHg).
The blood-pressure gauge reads 116 (mmHg)
